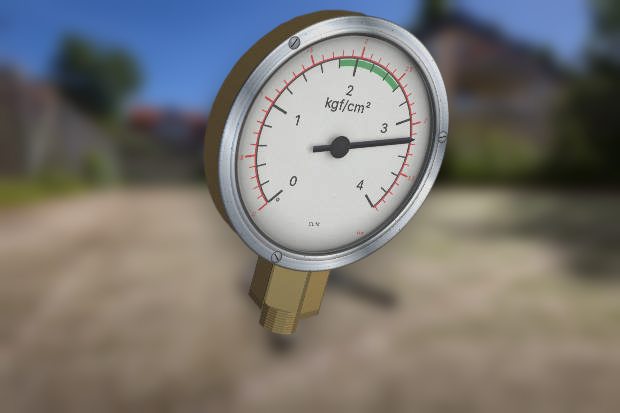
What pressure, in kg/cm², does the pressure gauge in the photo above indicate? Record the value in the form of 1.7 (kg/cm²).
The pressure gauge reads 3.2 (kg/cm²)
